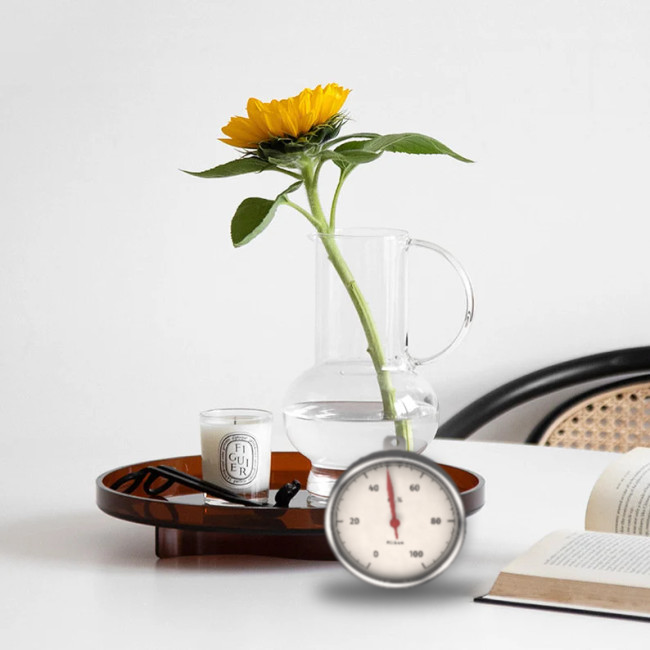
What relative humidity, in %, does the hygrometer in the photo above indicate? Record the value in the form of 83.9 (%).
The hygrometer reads 48 (%)
